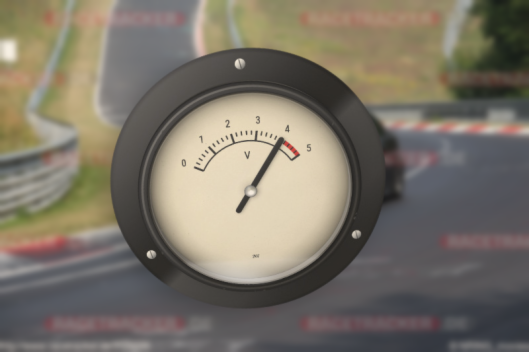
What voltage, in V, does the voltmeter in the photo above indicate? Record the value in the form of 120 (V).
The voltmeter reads 4 (V)
